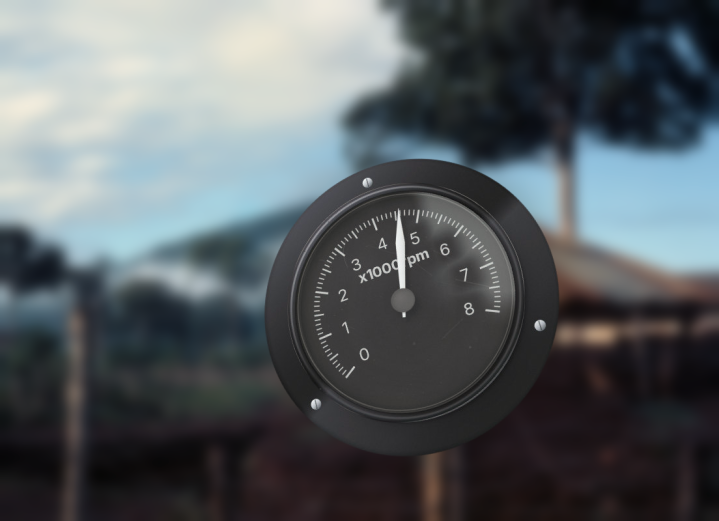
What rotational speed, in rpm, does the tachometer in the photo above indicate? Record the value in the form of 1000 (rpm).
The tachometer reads 4600 (rpm)
